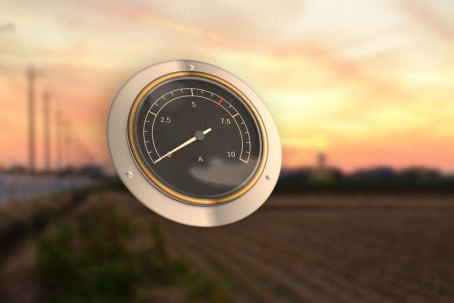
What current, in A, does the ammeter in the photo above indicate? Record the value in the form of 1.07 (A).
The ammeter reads 0 (A)
